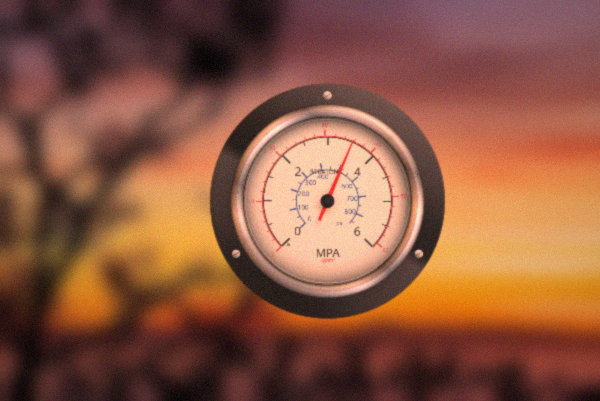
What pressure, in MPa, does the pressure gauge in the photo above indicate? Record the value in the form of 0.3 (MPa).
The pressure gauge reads 3.5 (MPa)
